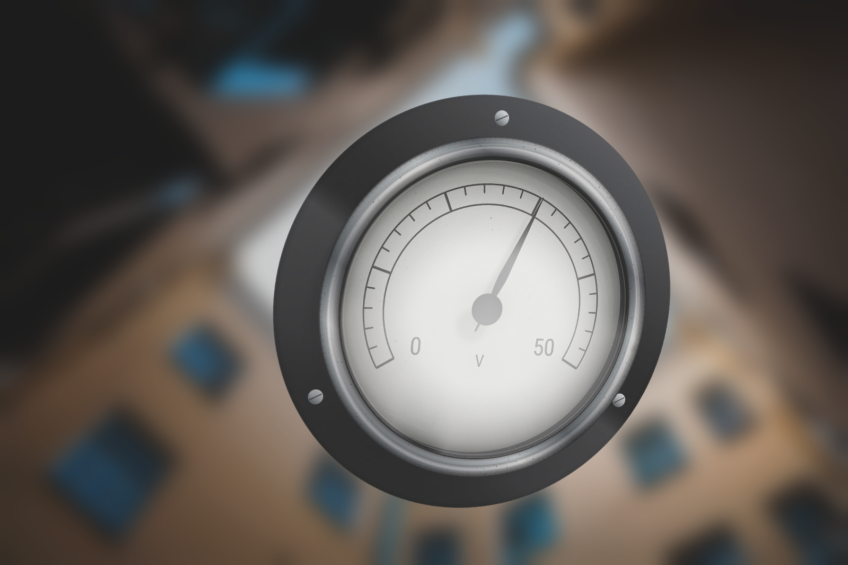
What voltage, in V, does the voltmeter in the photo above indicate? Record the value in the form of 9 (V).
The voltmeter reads 30 (V)
